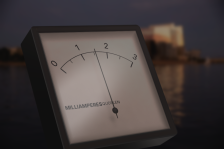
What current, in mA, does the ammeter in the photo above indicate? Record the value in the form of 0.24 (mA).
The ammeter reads 1.5 (mA)
